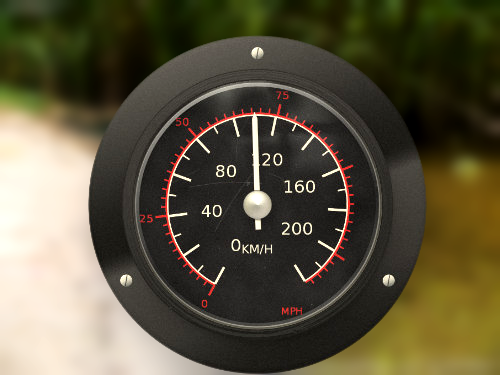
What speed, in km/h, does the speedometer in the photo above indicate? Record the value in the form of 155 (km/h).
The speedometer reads 110 (km/h)
